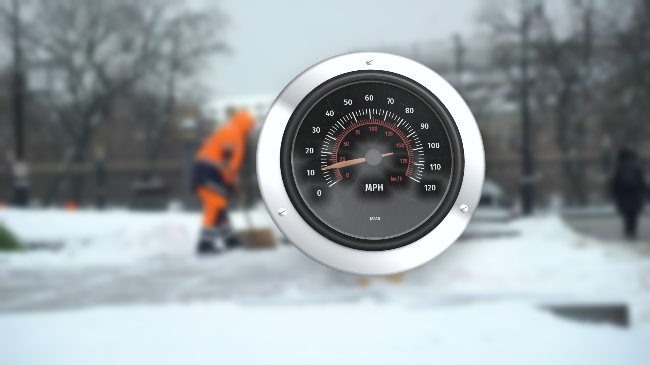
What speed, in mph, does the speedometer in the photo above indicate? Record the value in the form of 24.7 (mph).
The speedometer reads 10 (mph)
